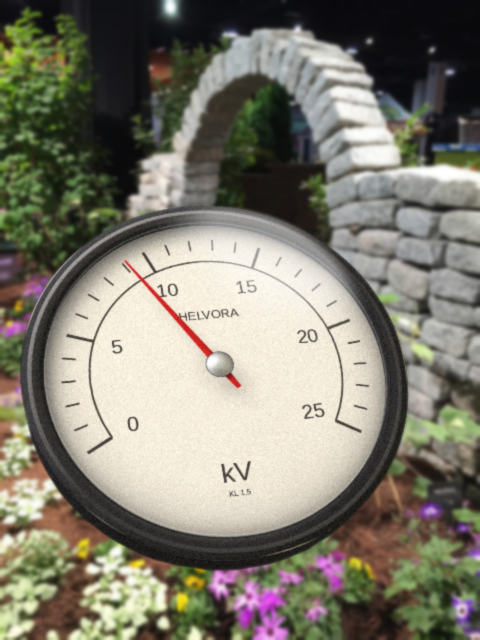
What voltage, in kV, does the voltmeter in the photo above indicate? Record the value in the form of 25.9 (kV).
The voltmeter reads 9 (kV)
